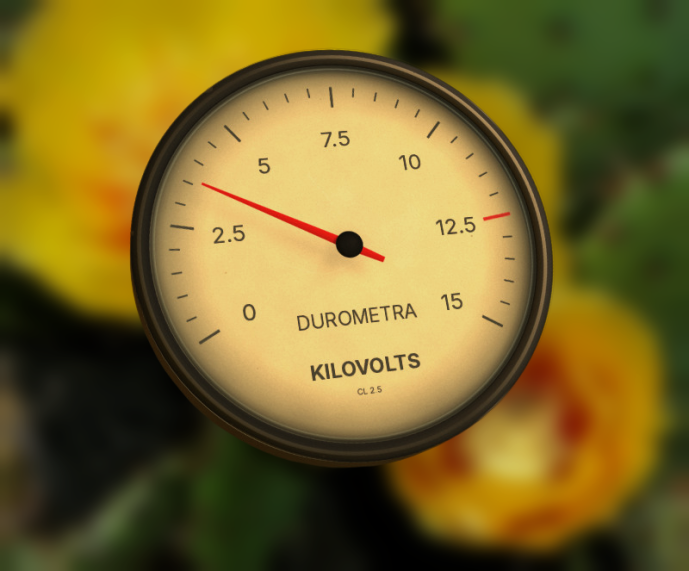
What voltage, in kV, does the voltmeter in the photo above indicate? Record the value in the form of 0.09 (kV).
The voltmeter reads 3.5 (kV)
